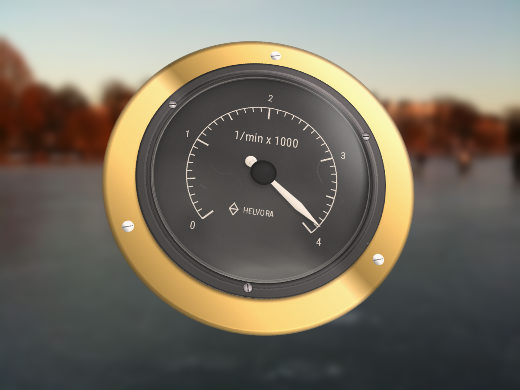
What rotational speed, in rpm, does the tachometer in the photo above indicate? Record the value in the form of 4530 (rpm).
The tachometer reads 3900 (rpm)
